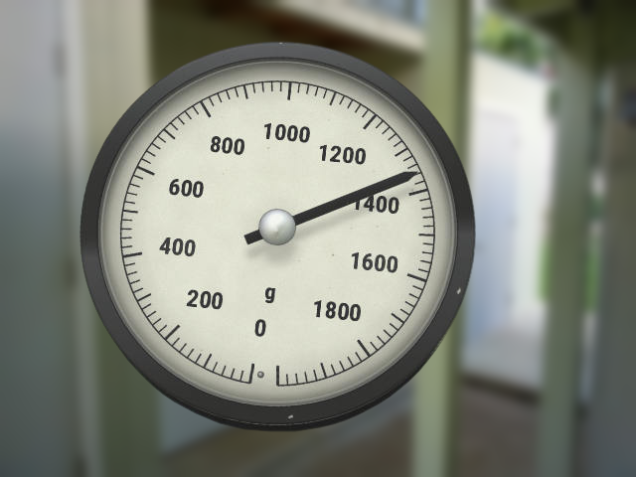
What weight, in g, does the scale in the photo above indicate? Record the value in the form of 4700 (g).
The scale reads 1360 (g)
